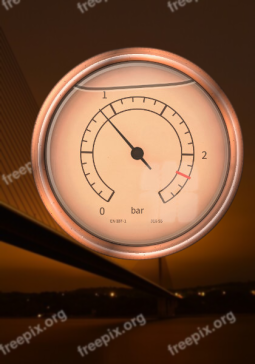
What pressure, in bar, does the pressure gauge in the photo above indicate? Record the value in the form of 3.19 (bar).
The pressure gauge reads 0.9 (bar)
